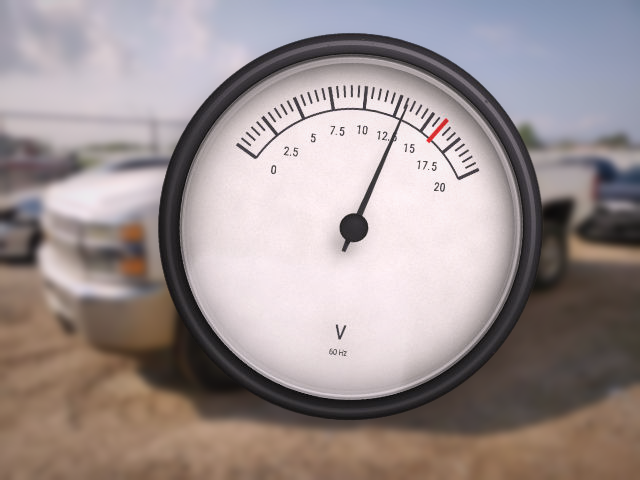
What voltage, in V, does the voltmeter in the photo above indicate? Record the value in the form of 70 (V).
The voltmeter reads 13 (V)
